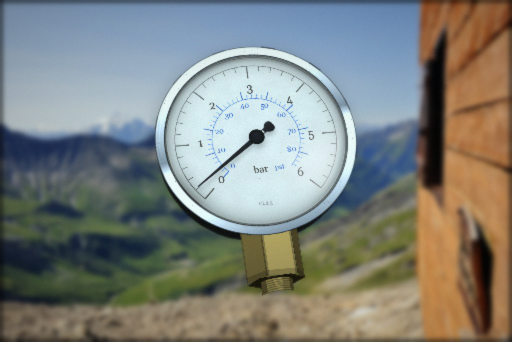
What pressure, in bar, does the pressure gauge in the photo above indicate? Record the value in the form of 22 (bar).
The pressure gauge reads 0.2 (bar)
